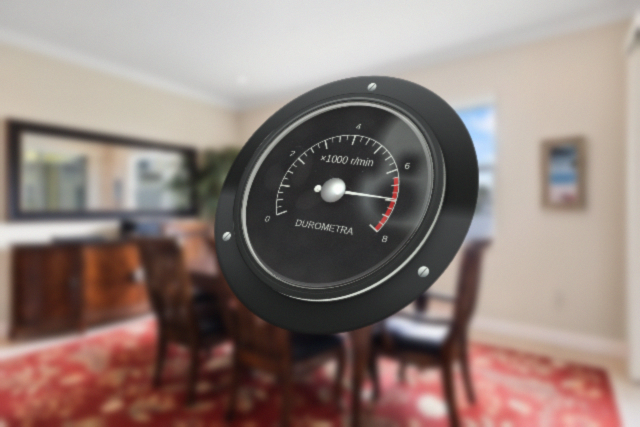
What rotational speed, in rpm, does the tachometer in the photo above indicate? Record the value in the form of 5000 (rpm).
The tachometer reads 7000 (rpm)
